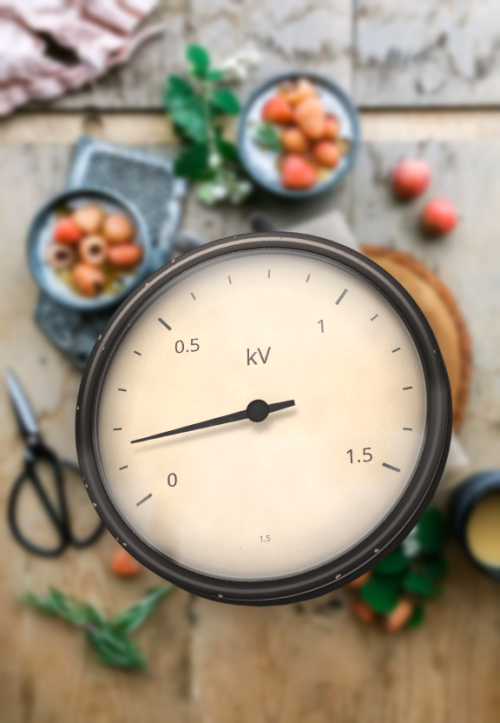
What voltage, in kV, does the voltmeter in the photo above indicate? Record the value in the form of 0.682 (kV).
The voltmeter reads 0.15 (kV)
